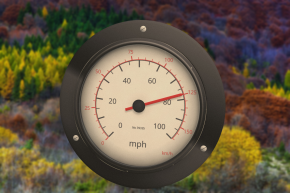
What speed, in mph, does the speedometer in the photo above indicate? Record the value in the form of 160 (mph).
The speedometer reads 77.5 (mph)
